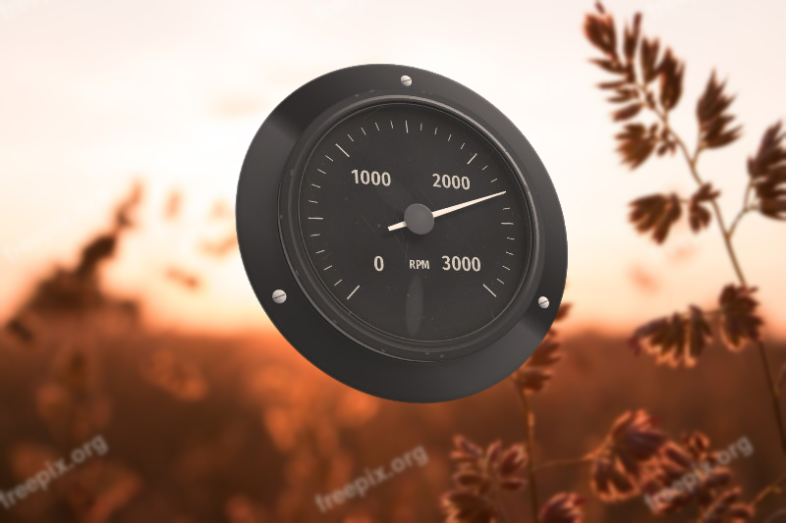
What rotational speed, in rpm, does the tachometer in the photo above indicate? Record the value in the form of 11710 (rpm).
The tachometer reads 2300 (rpm)
